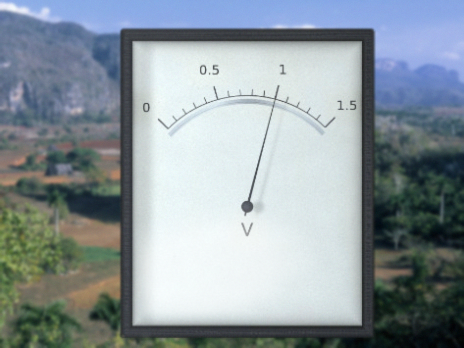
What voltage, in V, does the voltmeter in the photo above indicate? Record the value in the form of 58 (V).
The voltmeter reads 1 (V)
